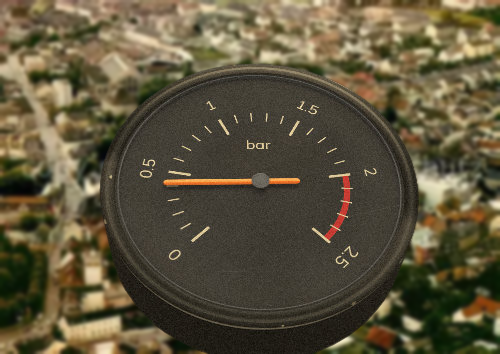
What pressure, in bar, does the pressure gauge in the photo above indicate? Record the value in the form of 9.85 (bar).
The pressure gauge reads 0.4 (bar)
